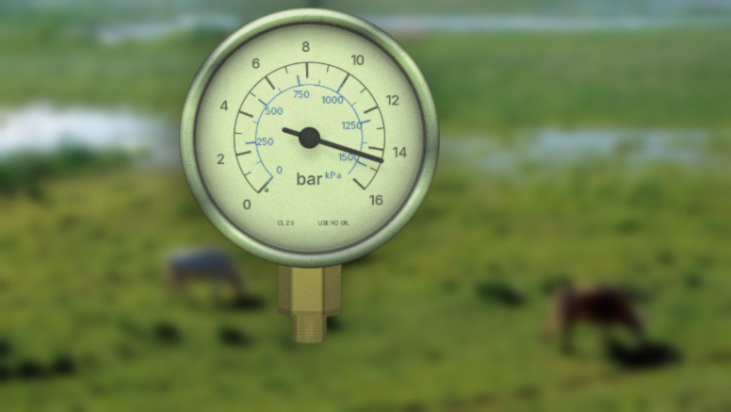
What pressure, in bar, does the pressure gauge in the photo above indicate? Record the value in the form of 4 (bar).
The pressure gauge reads 14.5 (bar)
